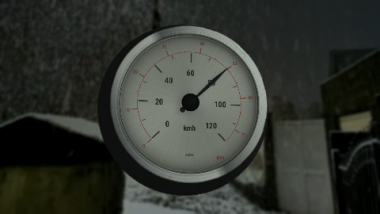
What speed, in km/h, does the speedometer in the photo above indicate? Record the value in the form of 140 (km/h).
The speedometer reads 80 (km/h)
